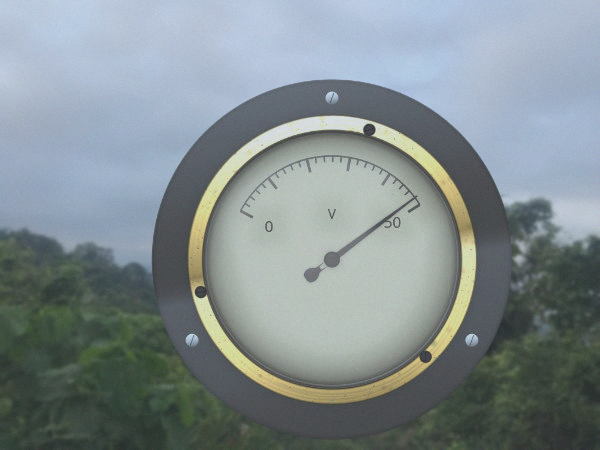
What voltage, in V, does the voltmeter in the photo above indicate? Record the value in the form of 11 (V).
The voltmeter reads 48 (V)
